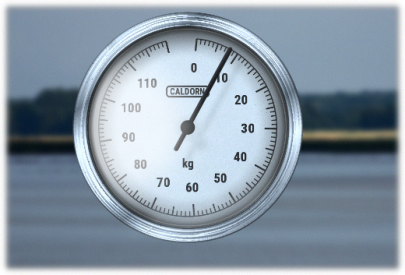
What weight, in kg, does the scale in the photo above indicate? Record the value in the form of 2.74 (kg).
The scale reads 8 (kg)
